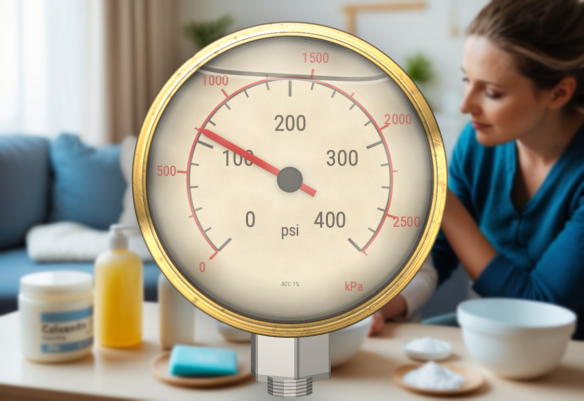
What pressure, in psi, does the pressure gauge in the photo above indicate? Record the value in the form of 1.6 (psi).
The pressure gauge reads 110 (psi)
